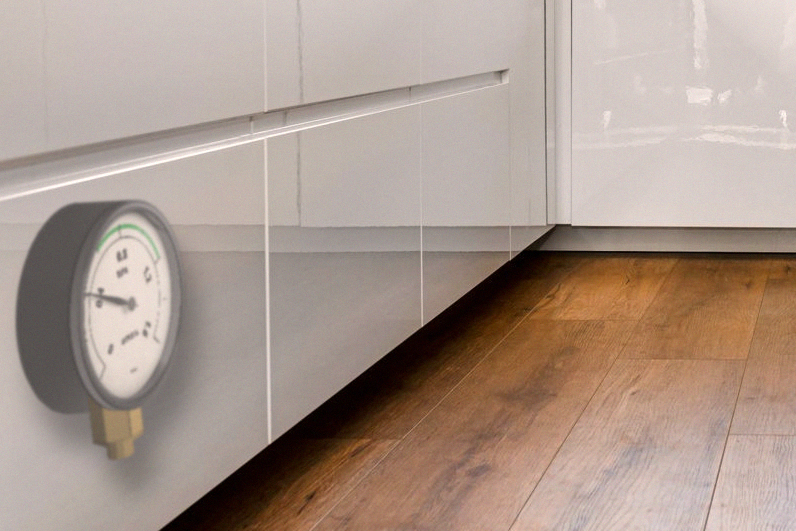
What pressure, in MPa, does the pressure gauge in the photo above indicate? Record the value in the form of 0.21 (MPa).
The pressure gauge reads 0.4 (MPa)
